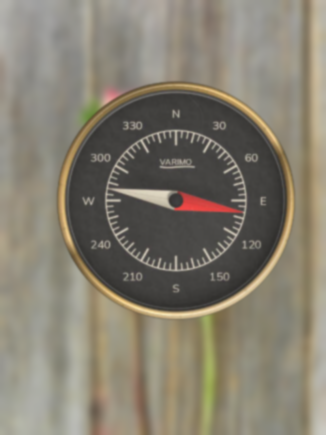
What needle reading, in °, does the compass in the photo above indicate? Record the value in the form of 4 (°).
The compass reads 100 (°)
